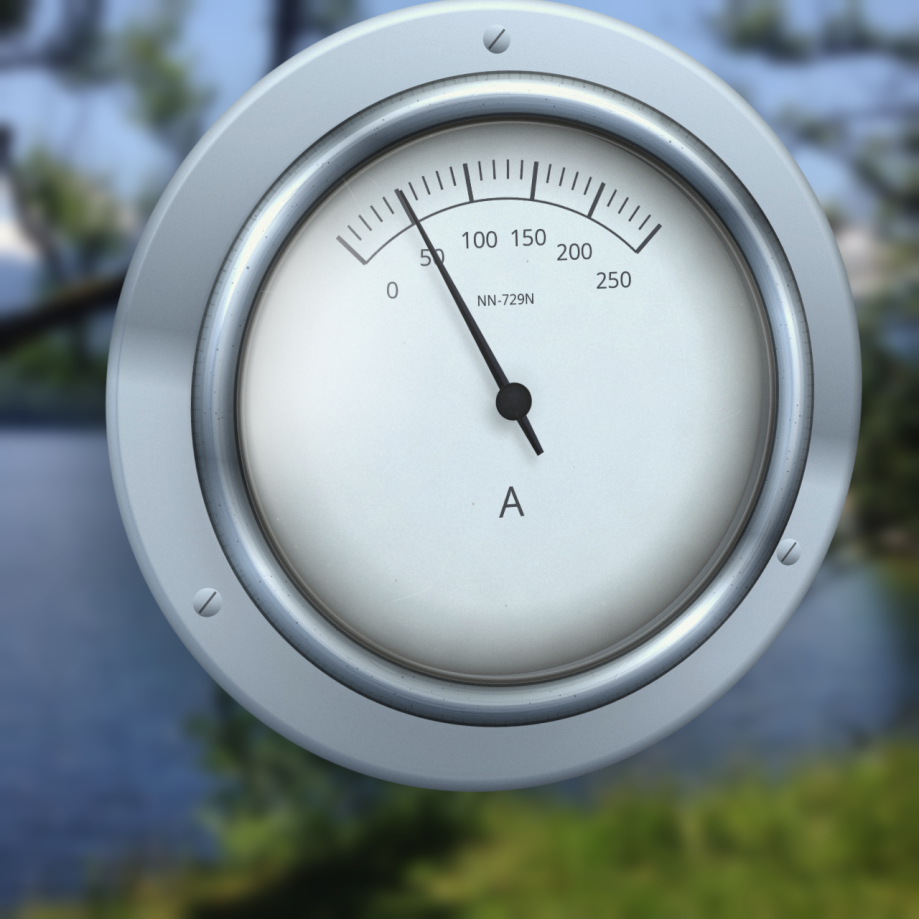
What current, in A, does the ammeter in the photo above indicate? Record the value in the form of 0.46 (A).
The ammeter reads 50 (A)
